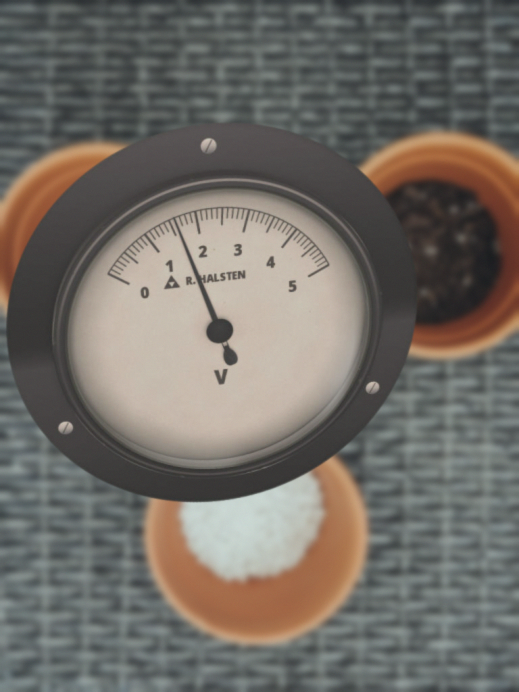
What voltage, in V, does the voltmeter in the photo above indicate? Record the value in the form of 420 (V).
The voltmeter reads 1.6 (V)
